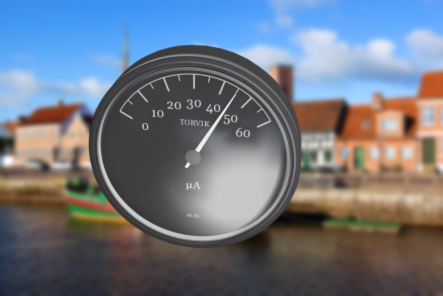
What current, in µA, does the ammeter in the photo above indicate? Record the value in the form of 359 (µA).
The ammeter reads 45 (µA)
